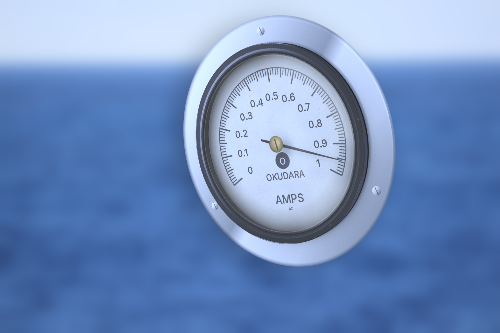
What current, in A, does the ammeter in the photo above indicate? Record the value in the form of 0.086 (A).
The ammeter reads 0.95 (A)
